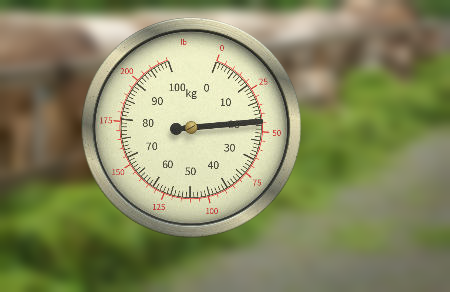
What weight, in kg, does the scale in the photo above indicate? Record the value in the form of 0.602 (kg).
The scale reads 20 (kg)
